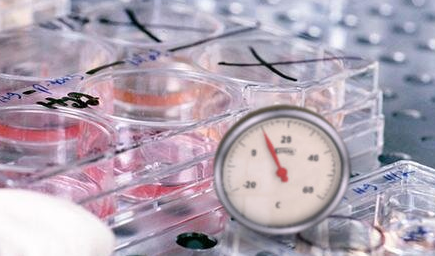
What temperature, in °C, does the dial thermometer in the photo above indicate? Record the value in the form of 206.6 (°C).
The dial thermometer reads 10 (°C)
